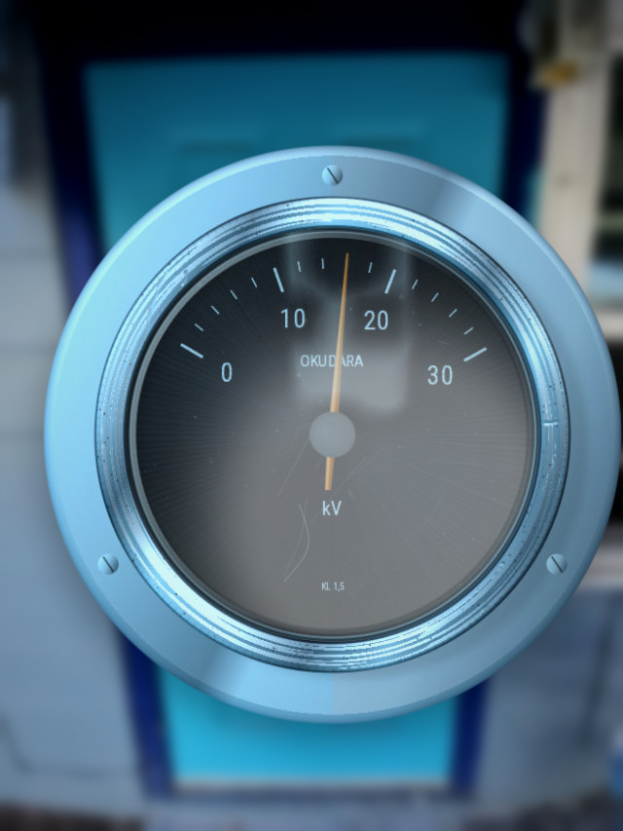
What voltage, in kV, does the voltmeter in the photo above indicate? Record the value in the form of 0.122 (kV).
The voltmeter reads 16 (kV)
